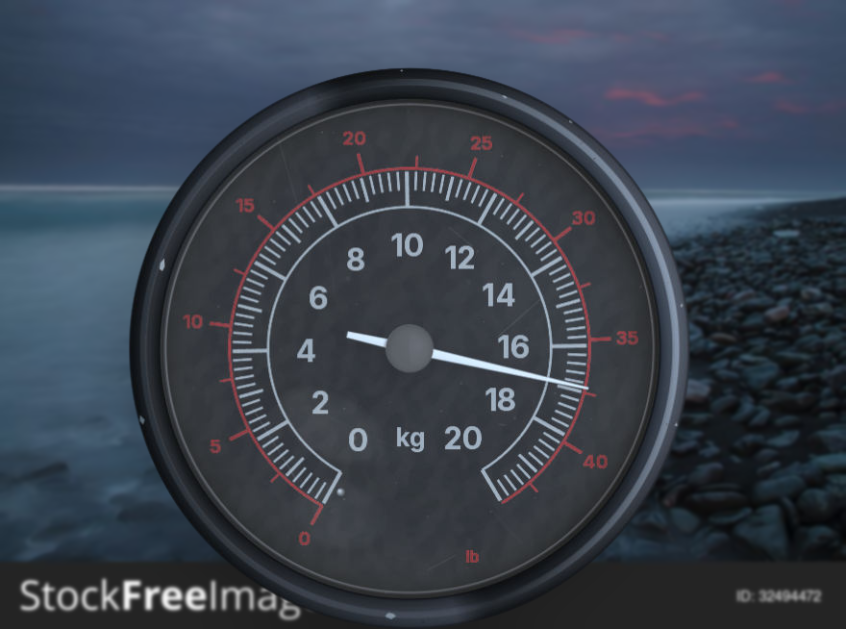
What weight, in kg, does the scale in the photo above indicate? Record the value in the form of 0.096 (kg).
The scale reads 16.9 (kg)
